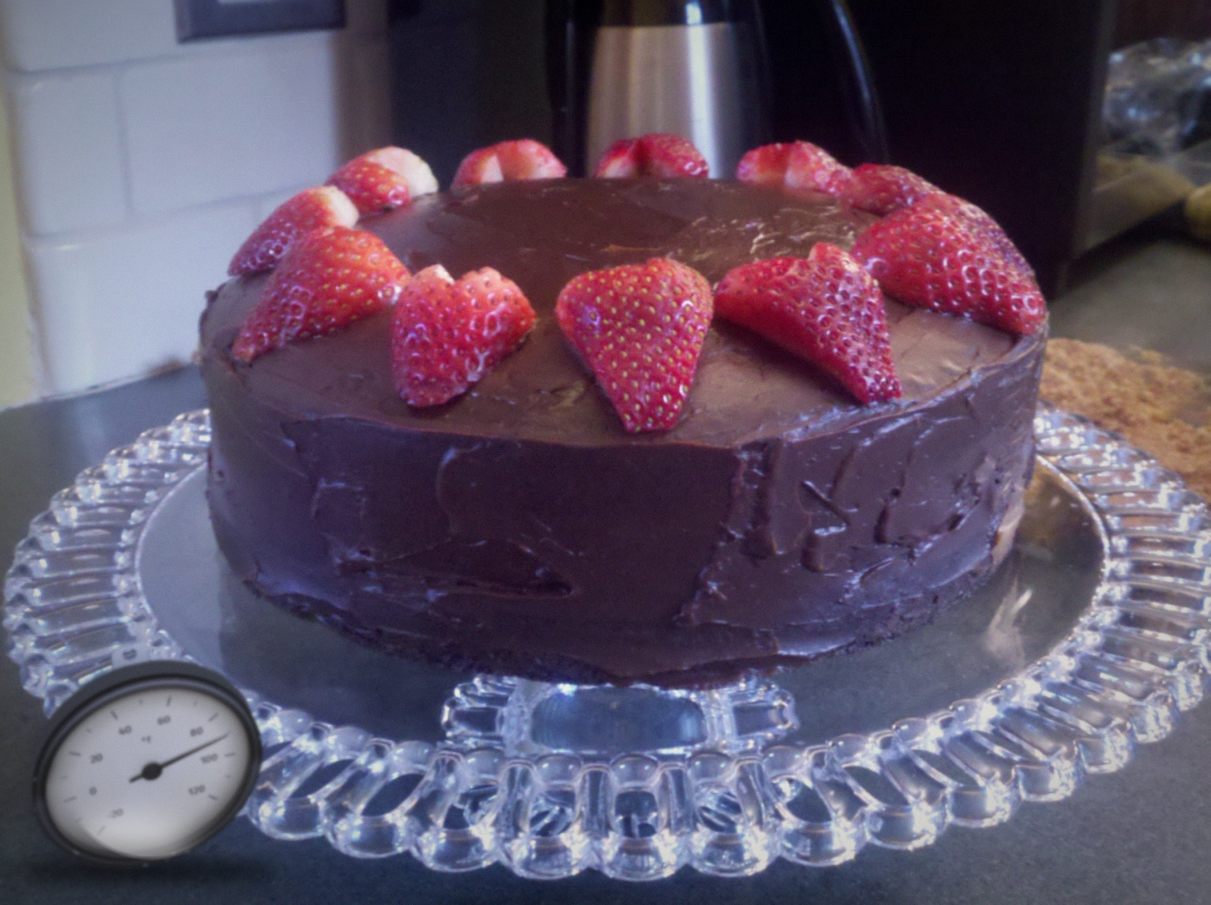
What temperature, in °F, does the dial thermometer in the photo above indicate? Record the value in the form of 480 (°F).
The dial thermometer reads 90 (°F)
